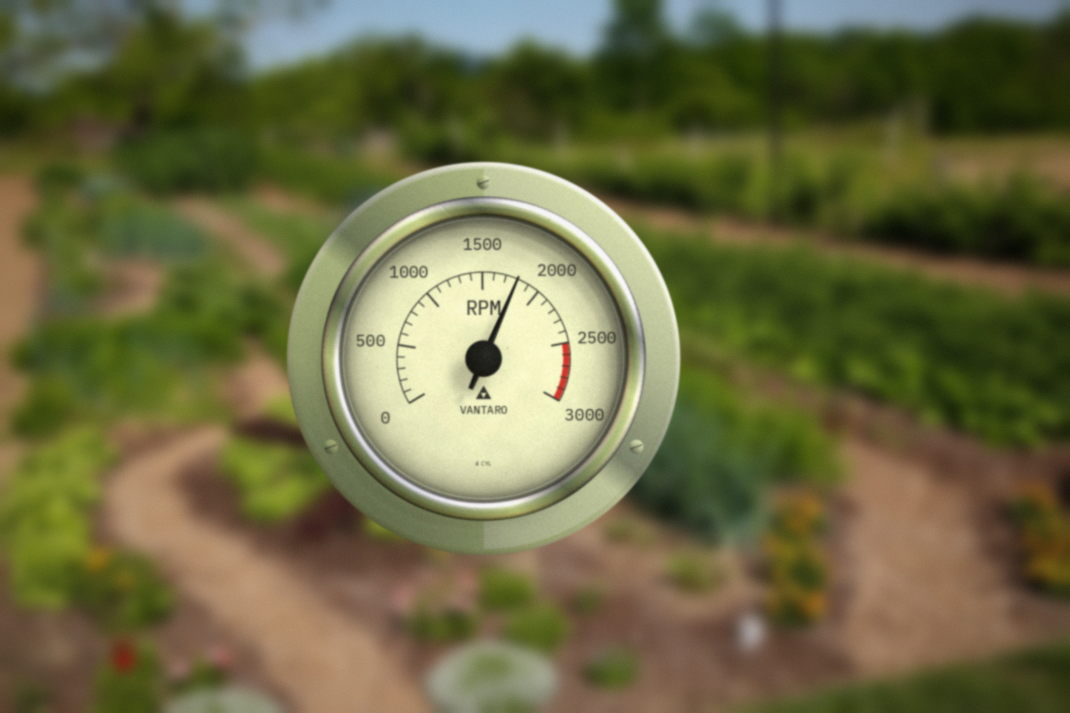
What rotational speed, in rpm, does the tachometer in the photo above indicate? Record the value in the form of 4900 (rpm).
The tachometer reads 1800 (rpm)
